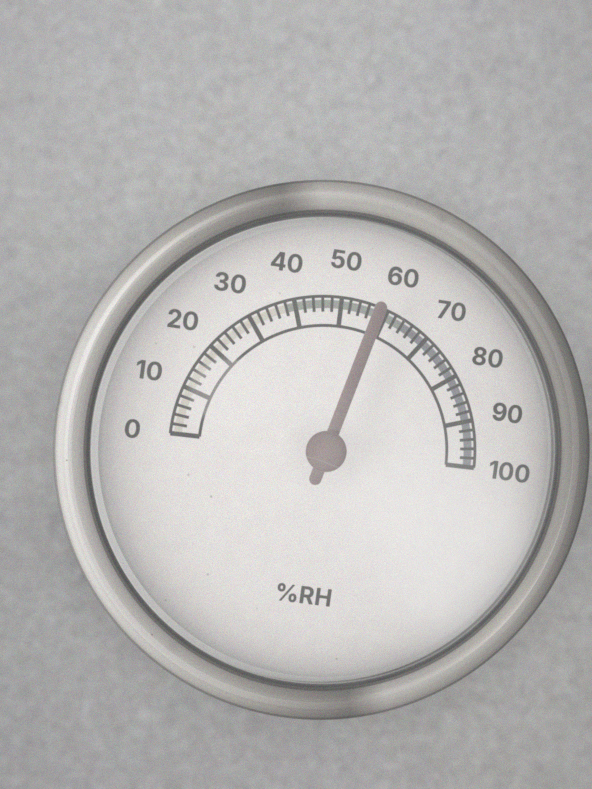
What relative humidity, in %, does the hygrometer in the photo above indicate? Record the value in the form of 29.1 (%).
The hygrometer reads 58 (%)
